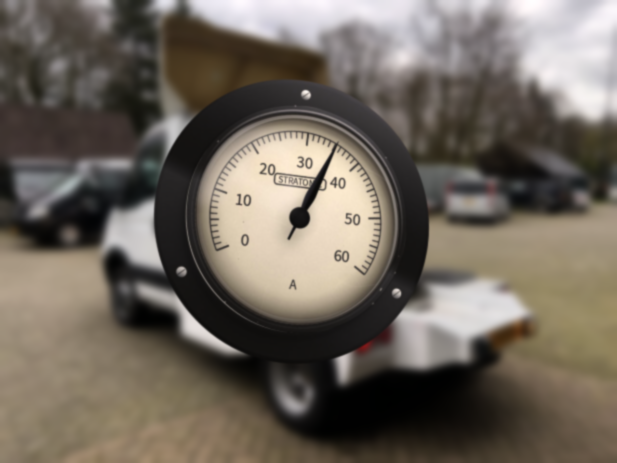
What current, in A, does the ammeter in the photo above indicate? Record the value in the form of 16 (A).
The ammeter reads 35 (A)
